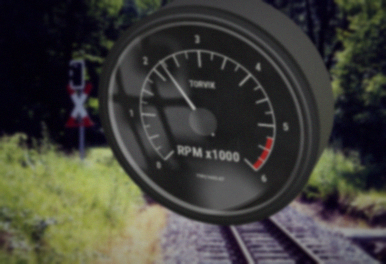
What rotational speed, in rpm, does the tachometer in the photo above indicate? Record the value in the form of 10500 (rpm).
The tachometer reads 2250 (rpm)
